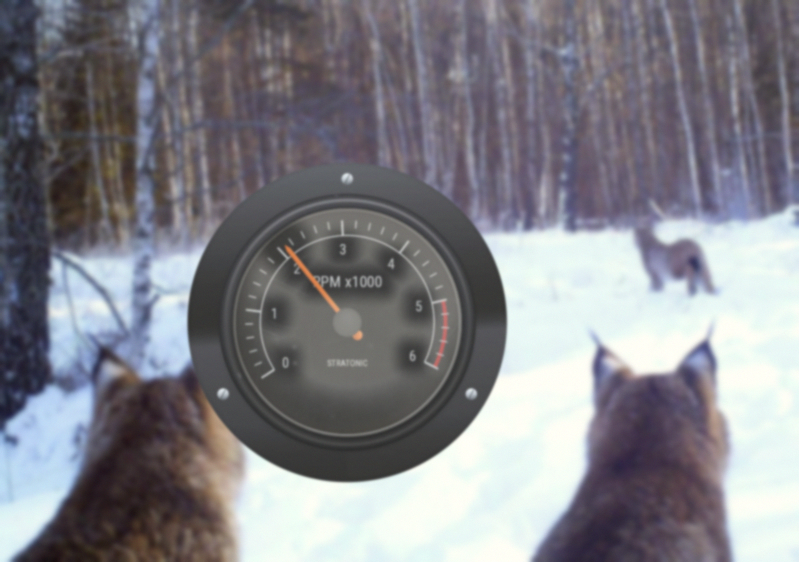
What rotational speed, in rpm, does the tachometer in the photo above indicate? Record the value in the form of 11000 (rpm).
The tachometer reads 2100 (rpm)
